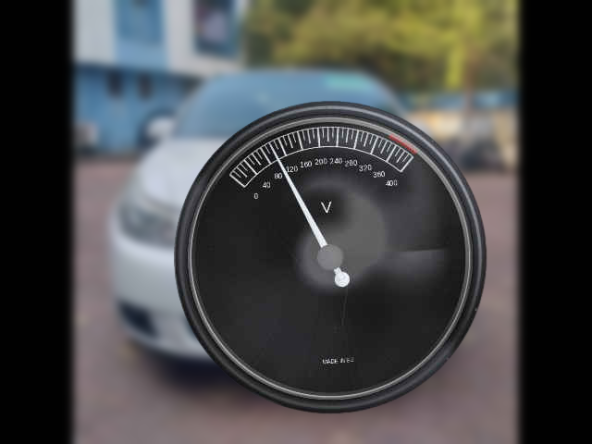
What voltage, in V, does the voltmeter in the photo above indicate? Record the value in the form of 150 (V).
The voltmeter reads 100 (V)
